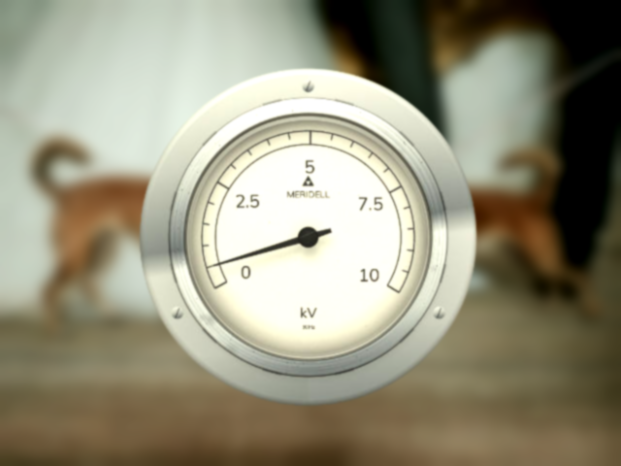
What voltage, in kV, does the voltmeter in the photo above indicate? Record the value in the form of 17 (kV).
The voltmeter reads 0.5 (kV)
